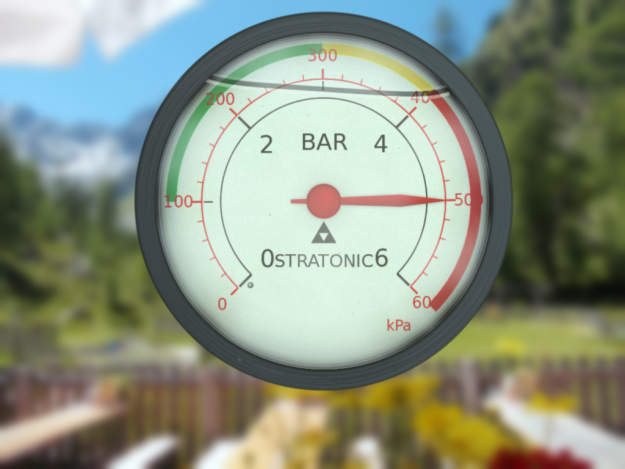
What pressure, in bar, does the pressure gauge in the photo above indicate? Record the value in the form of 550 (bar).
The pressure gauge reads 5 (bar)
